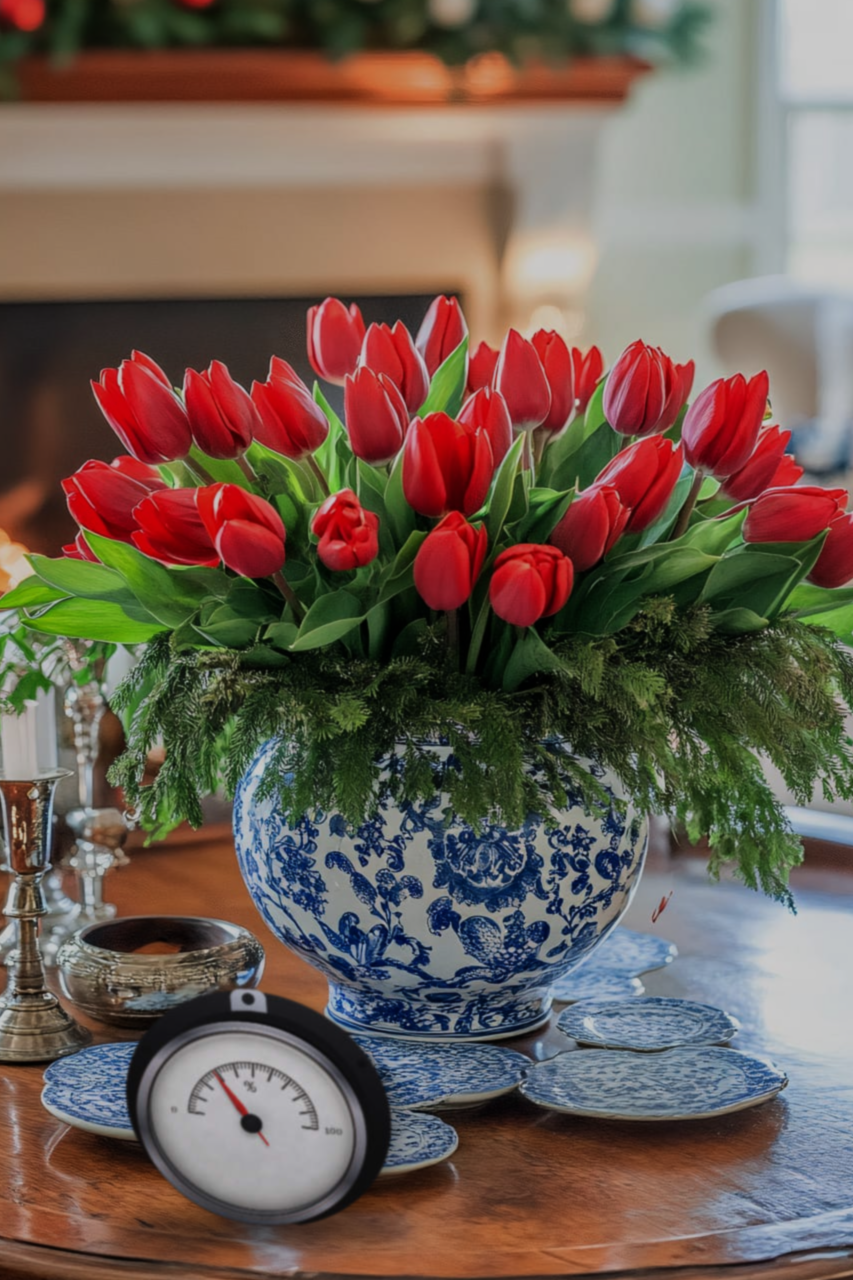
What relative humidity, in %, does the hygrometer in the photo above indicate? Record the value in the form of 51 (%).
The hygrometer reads 30 (%)
